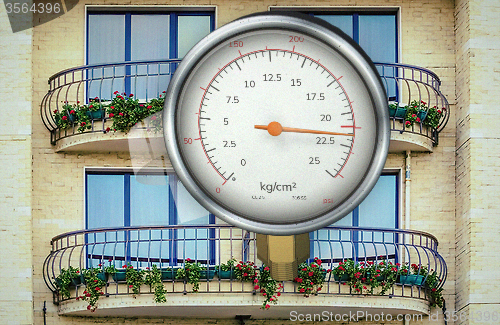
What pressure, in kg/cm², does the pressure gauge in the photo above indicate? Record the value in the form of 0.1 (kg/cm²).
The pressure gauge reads 21.5 (kg/cm²)
